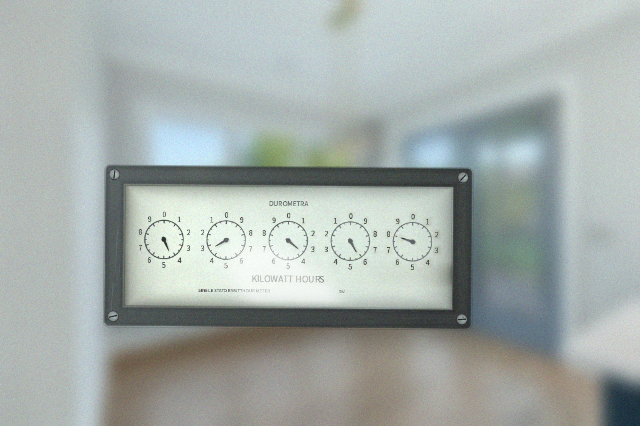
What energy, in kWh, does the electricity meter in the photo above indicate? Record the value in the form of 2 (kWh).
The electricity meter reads 43358 (kWh)
